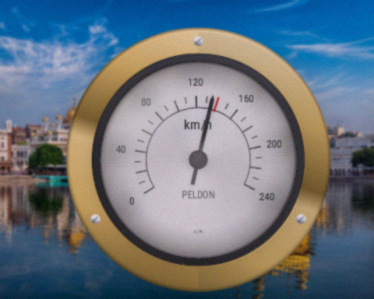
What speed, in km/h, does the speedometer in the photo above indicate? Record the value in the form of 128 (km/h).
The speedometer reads 135 (km/h)
